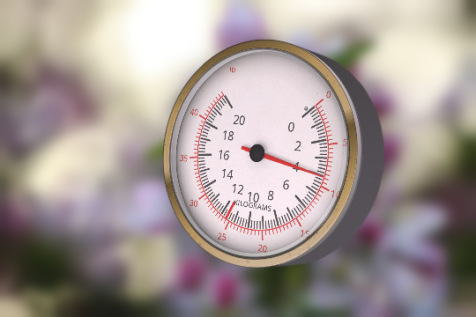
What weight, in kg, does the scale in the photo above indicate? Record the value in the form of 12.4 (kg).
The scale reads 4 (kg)
